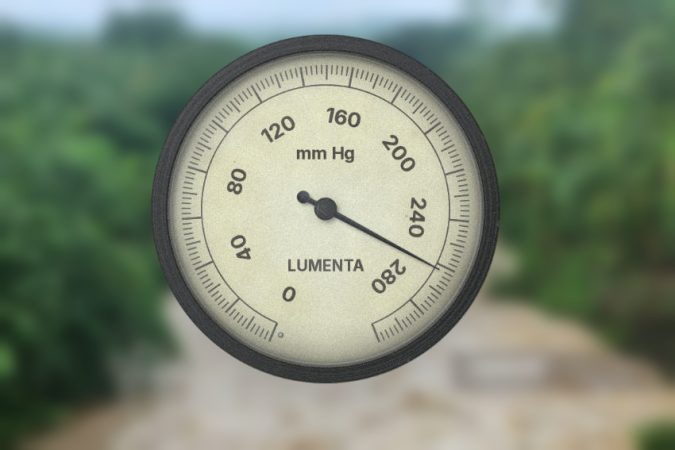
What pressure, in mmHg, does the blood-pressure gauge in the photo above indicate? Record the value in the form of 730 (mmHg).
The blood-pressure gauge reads 262 (mmHg)
